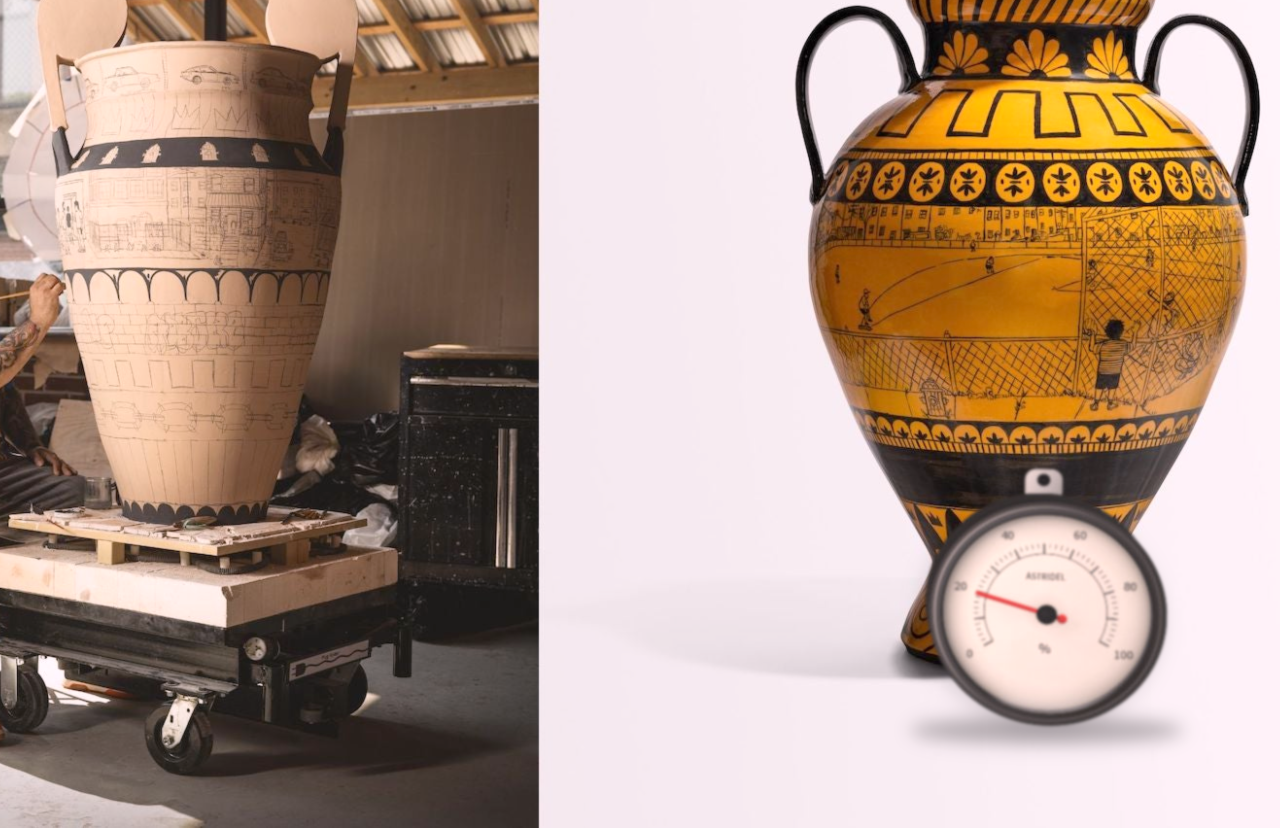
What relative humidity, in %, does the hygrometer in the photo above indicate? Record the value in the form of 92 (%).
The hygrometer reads 20 (%)
